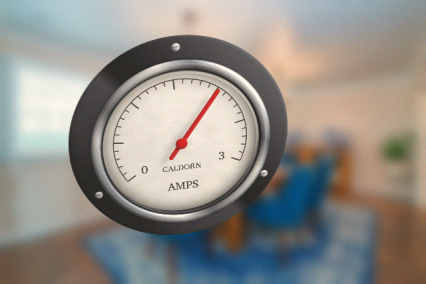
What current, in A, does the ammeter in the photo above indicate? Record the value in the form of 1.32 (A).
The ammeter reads 2 (A)
